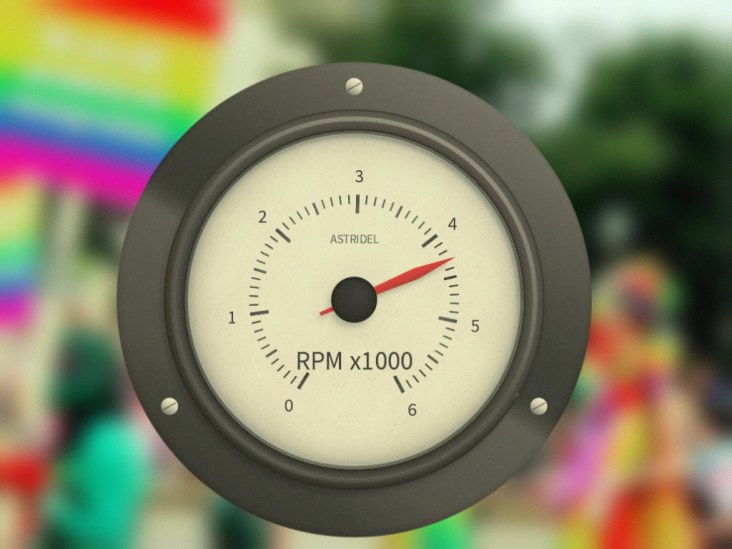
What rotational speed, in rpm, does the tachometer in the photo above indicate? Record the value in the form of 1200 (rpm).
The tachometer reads 4300 (rpm)
